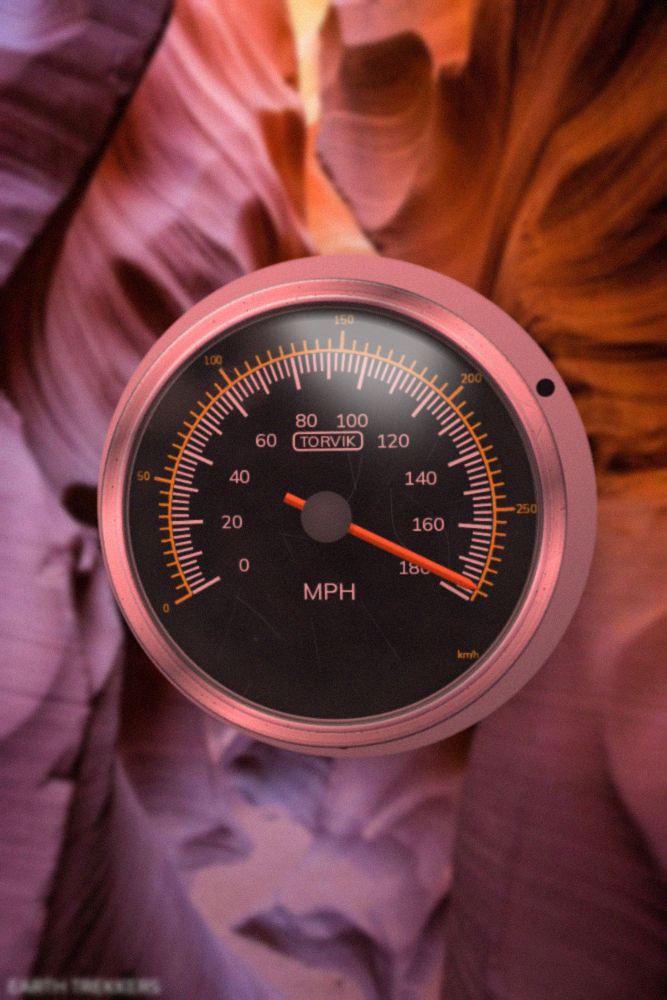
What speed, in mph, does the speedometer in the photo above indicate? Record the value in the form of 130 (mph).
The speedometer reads 176 (mph)
